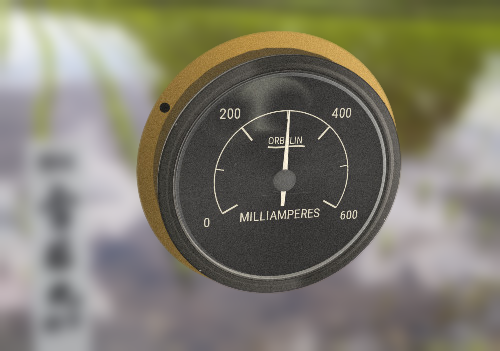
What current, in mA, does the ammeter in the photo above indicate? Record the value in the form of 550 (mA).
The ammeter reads 300 (mA)
